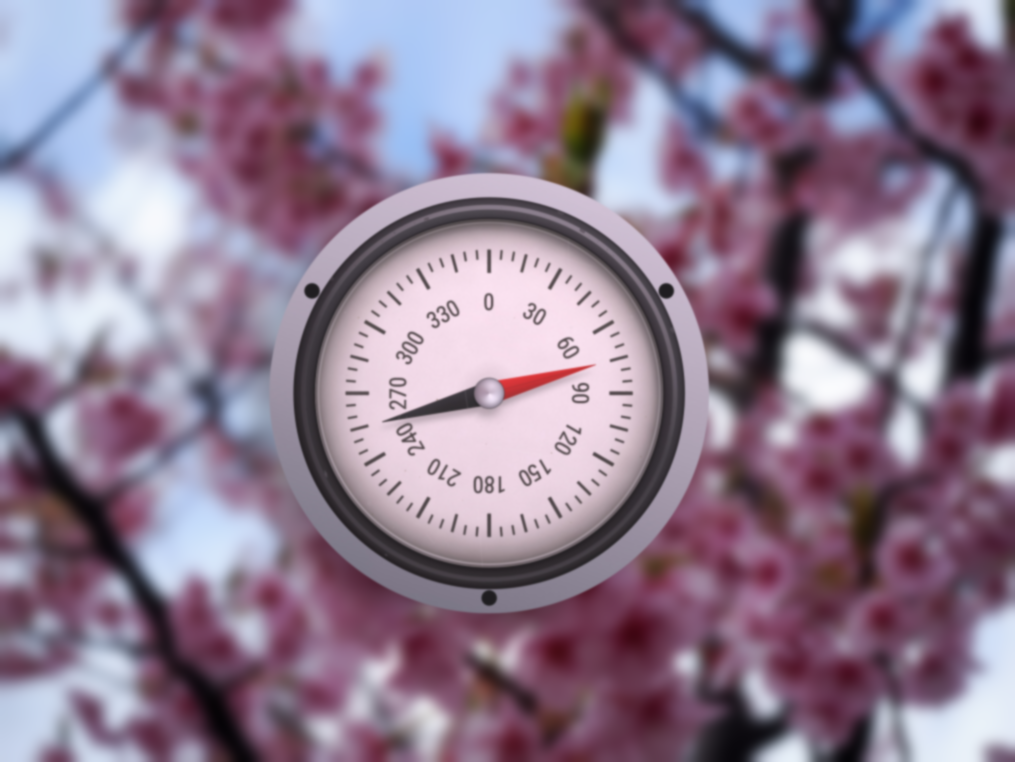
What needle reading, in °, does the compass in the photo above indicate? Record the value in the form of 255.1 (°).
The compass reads 75 (°)
